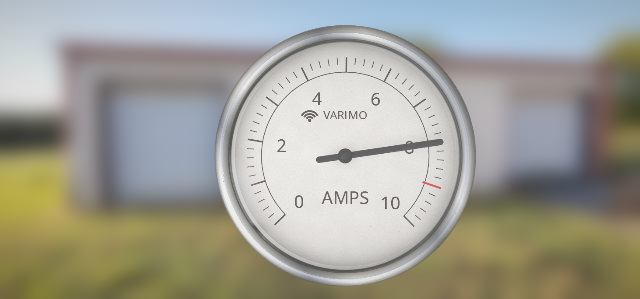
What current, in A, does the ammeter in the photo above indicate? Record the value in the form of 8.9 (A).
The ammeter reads 8 (A)
